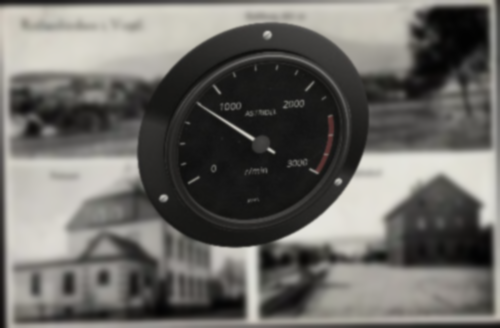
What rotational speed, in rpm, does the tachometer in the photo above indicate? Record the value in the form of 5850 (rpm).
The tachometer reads 800 (rpm)
